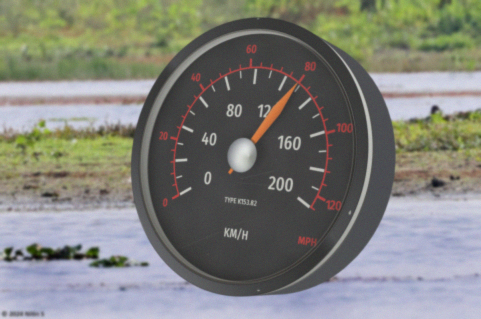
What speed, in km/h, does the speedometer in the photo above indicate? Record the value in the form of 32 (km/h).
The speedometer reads 130 (km/h)
